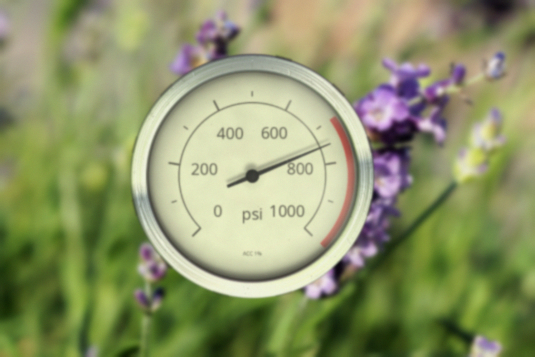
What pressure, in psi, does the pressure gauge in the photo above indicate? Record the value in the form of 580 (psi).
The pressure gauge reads 750 (psi)
